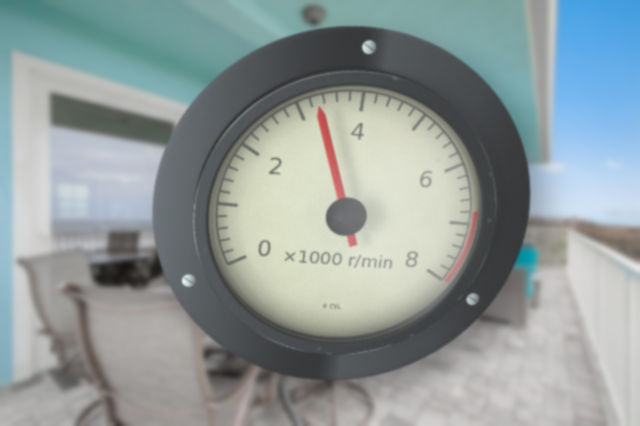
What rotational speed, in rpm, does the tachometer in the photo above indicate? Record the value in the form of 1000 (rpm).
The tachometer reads 3300 (rpm)
